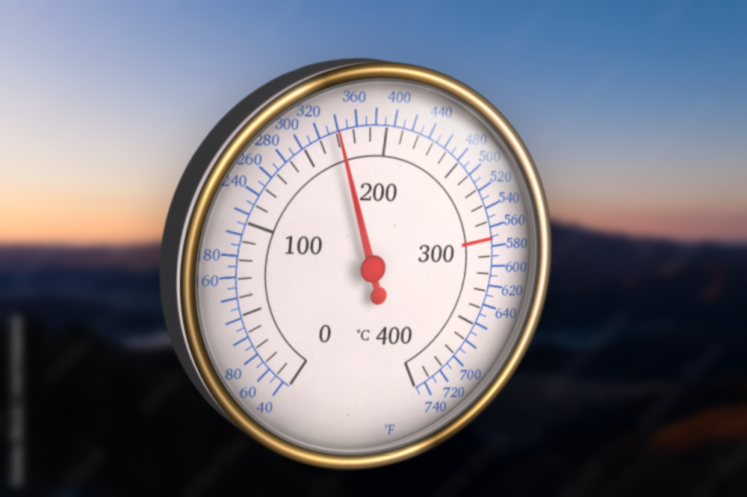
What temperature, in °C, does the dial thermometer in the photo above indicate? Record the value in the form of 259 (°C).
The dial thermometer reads 170 (°C)
